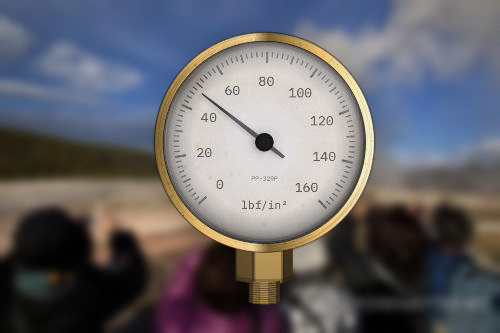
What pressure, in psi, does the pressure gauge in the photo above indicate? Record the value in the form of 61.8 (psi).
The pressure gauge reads 48 (psi)
